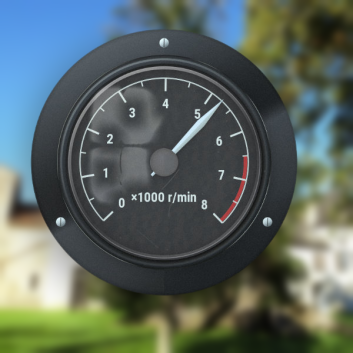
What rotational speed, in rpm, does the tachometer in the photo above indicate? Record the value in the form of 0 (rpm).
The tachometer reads 5250 (rpm)
